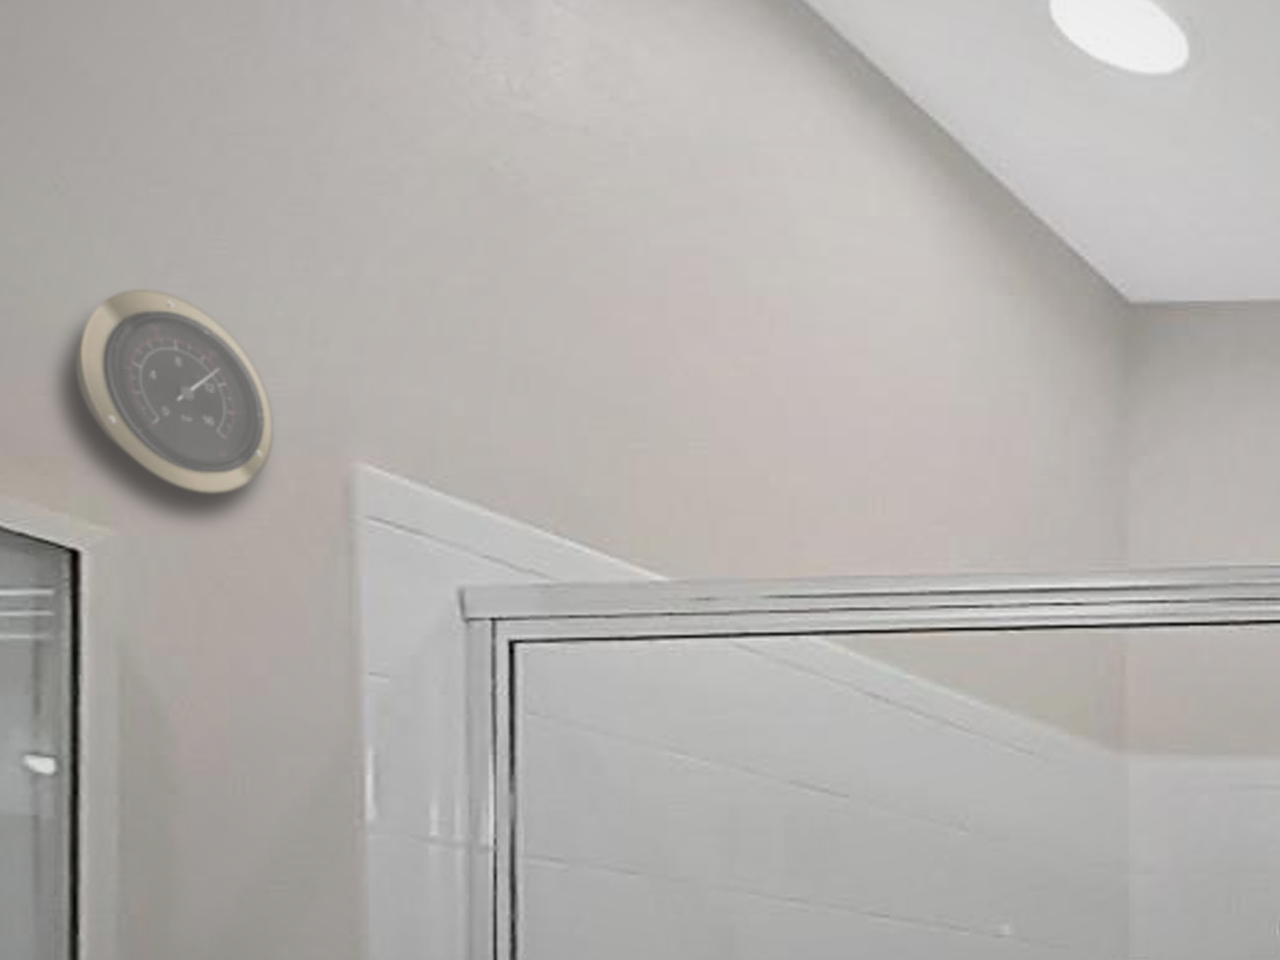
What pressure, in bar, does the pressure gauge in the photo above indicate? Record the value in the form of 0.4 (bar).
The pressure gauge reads 11 (bar)
